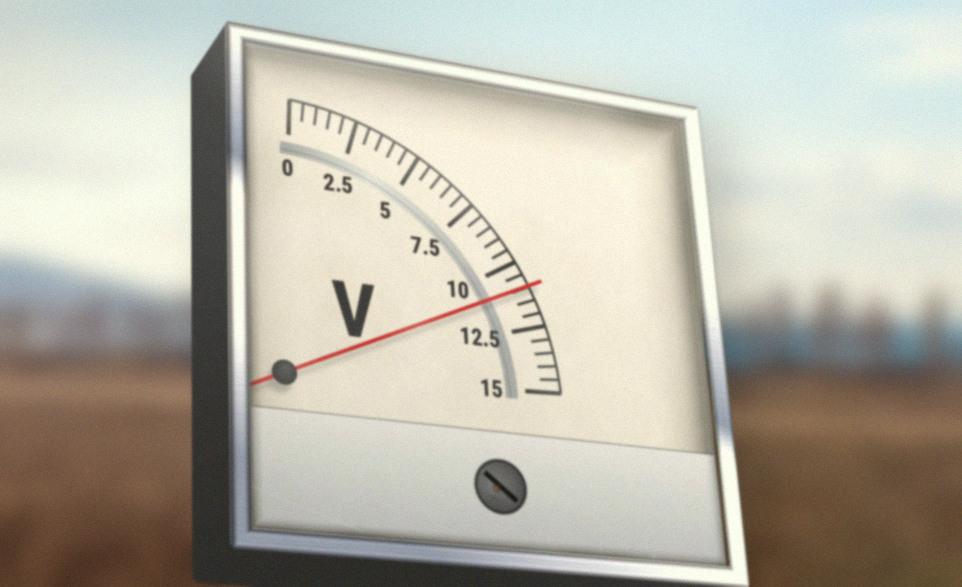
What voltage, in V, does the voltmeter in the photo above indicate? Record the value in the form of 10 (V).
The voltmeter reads 11 (V)
